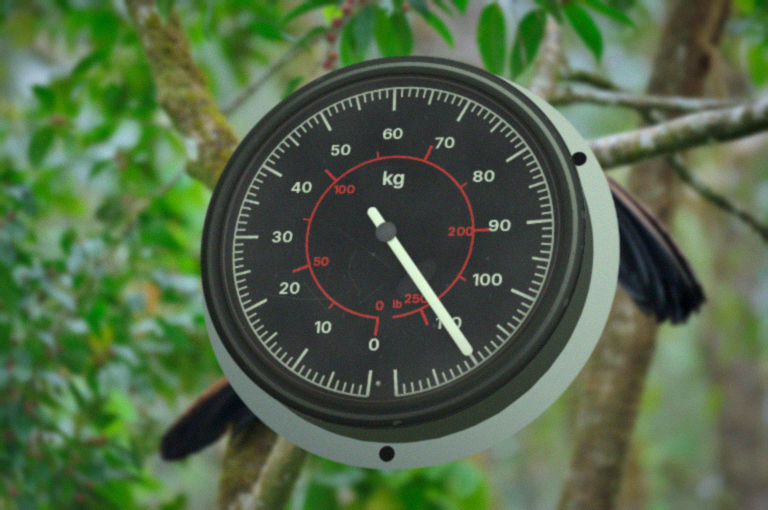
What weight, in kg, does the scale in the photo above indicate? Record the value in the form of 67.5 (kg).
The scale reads 110 (kg)
